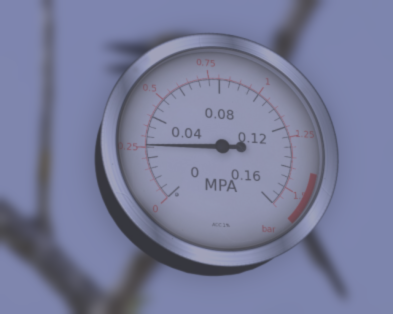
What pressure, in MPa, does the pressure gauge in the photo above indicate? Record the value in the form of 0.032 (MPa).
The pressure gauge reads 0.025 (MPa)
